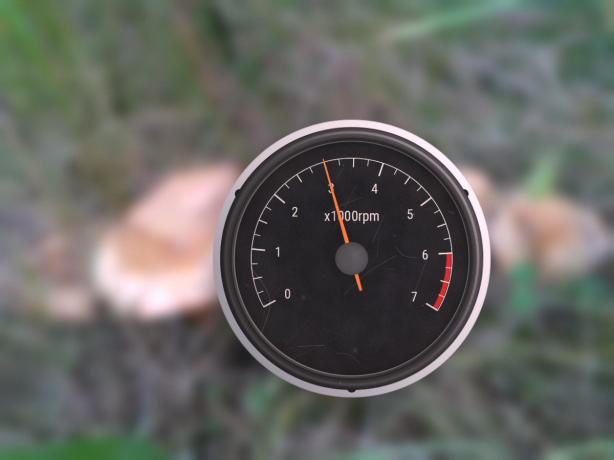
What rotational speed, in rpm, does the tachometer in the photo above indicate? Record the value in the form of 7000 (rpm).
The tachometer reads 3000 (rpm)
